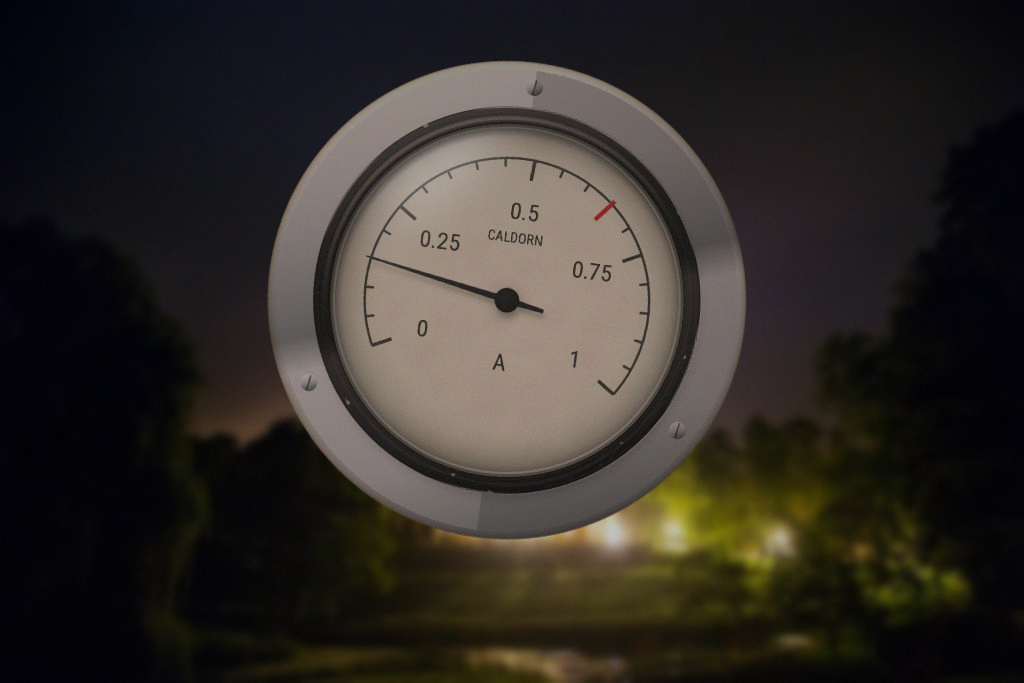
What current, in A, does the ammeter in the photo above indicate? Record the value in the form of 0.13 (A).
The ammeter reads 0.15 (A)
